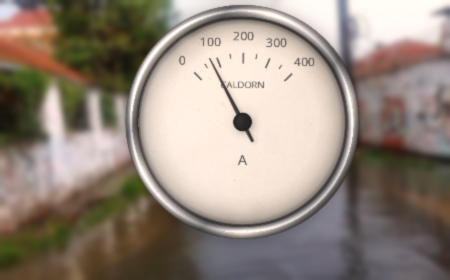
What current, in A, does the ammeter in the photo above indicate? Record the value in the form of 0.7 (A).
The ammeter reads 75 (A)
